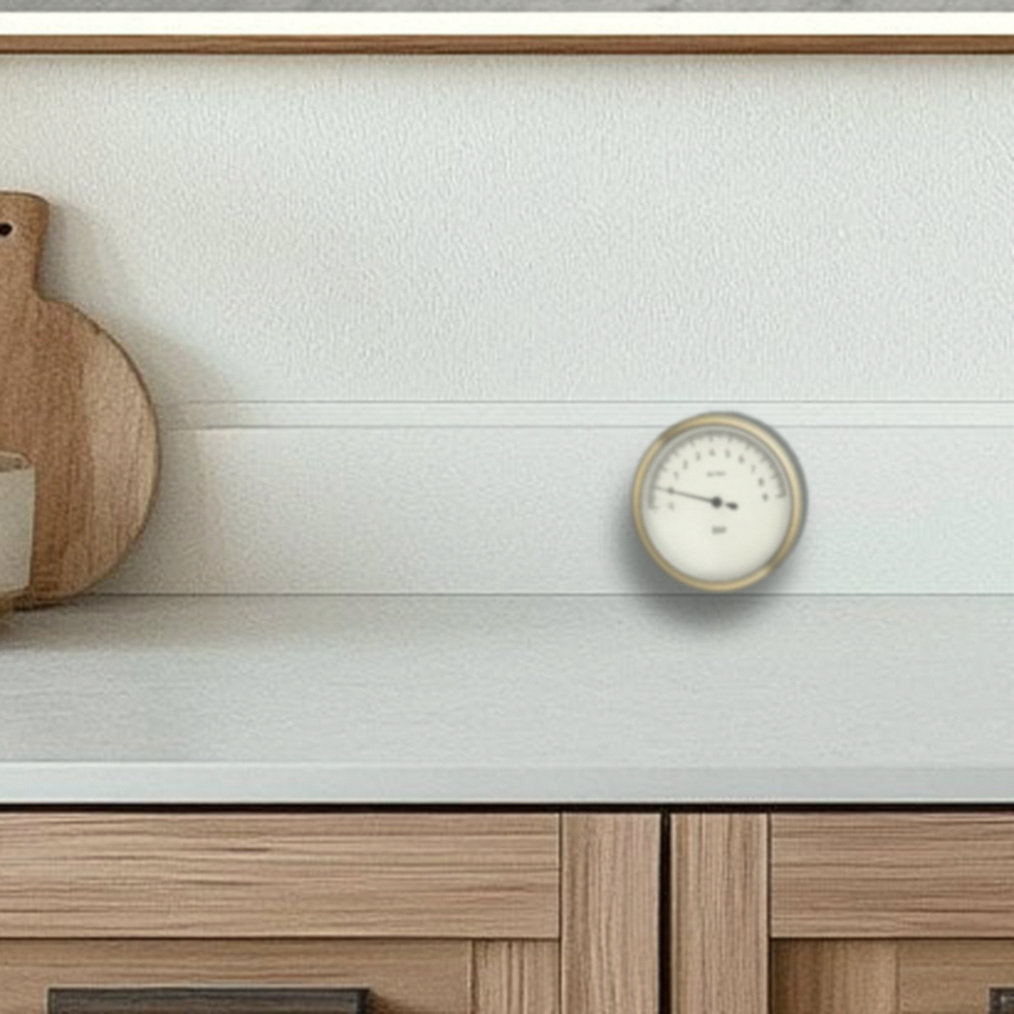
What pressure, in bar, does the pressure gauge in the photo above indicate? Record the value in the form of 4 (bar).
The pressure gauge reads 0 (bar)
